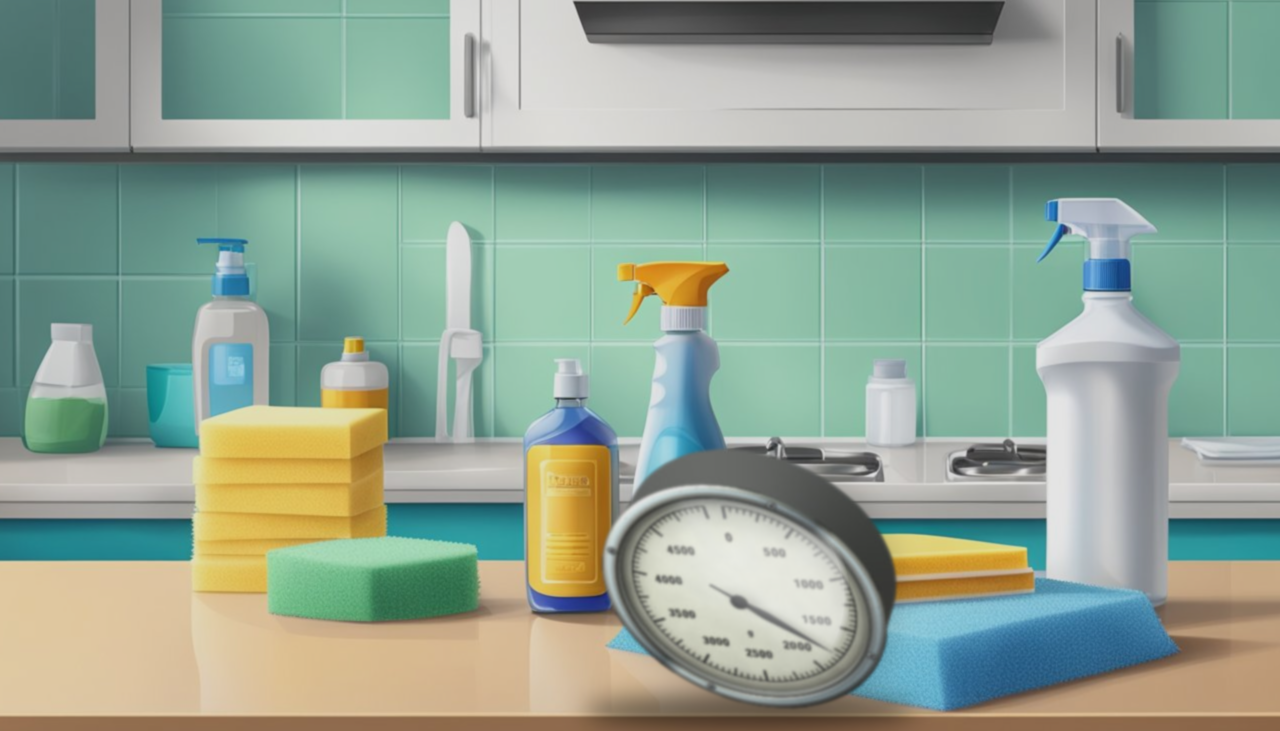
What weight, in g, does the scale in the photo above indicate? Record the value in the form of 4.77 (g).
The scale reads 1750 (g)
